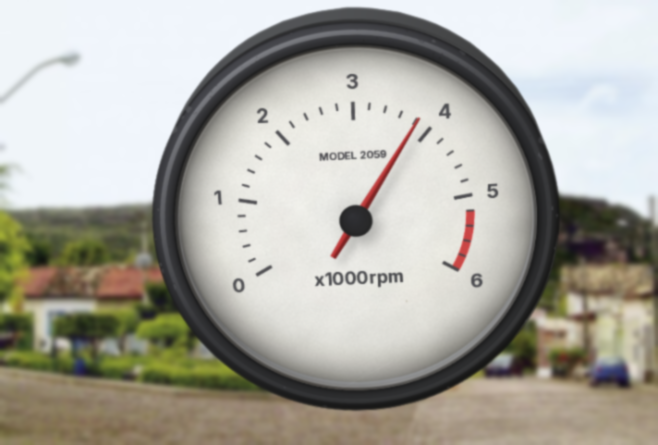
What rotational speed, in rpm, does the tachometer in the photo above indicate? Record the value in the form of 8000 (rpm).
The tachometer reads 3800 (rpm)
